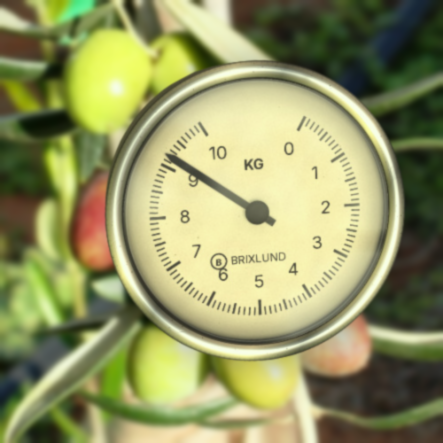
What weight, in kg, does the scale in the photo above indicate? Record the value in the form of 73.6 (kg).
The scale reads 9.2 (kg)
